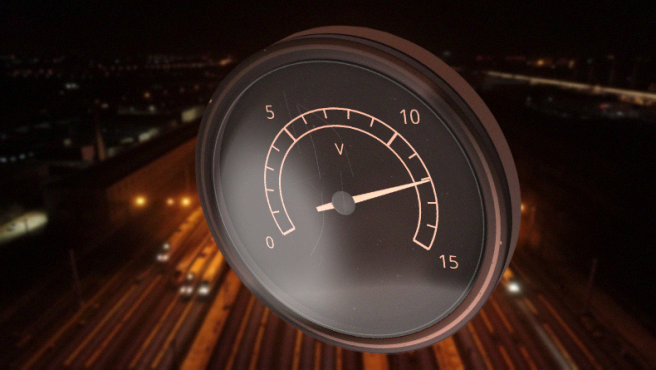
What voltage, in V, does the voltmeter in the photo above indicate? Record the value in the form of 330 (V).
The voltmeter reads 12 (V)
